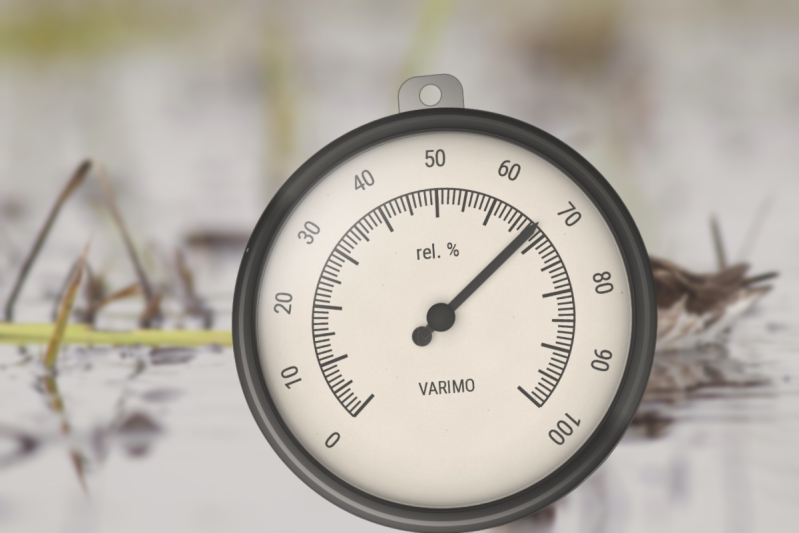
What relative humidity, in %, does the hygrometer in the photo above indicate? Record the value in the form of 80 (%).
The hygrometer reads 68 (%)
